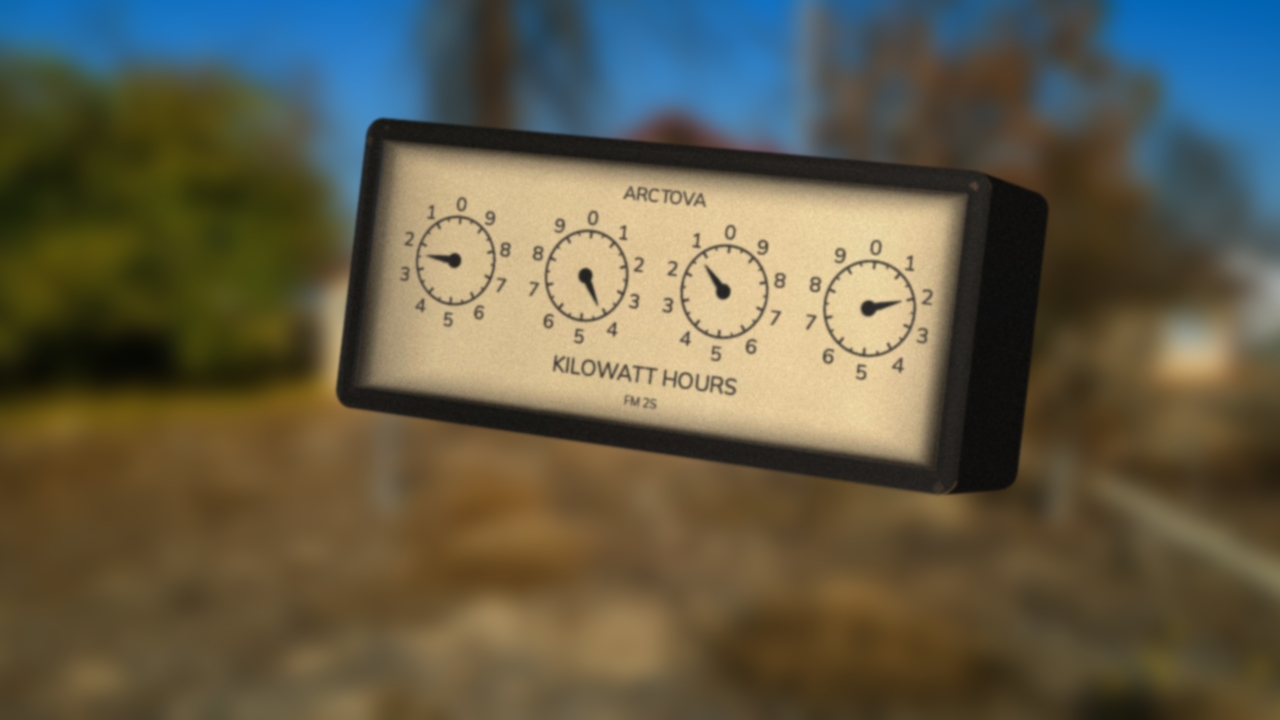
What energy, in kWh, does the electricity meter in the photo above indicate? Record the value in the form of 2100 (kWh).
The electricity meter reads 2412 (kWh)
